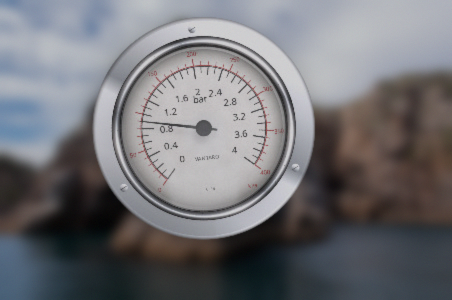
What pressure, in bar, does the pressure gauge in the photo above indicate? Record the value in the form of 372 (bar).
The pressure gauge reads 0.9 (bar)
